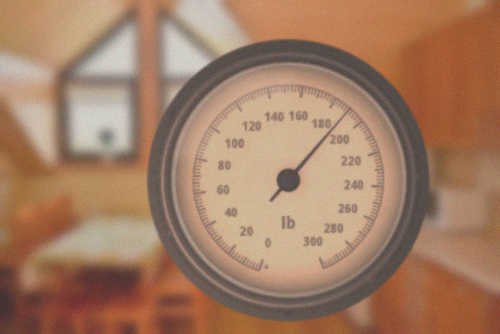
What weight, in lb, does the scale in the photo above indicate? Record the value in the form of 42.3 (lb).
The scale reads 190 (lb)
